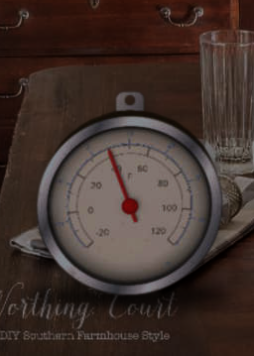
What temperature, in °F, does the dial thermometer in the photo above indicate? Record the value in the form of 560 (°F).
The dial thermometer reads 40 (°F)
